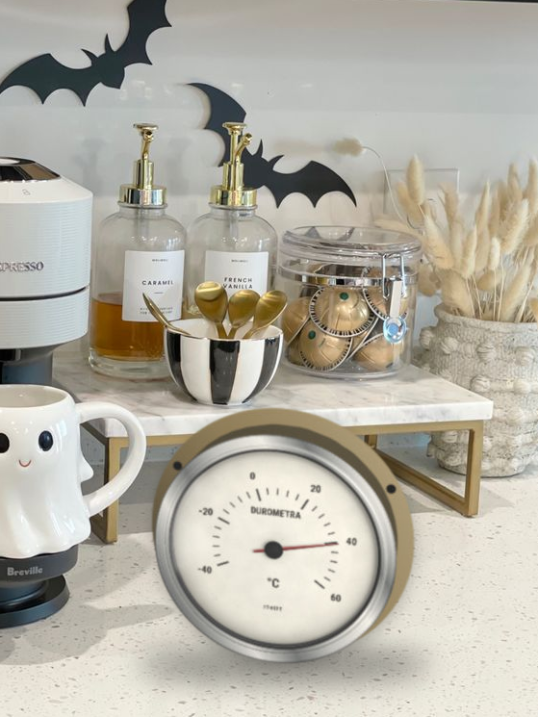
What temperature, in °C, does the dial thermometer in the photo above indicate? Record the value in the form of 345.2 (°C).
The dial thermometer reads 40 (°C)
